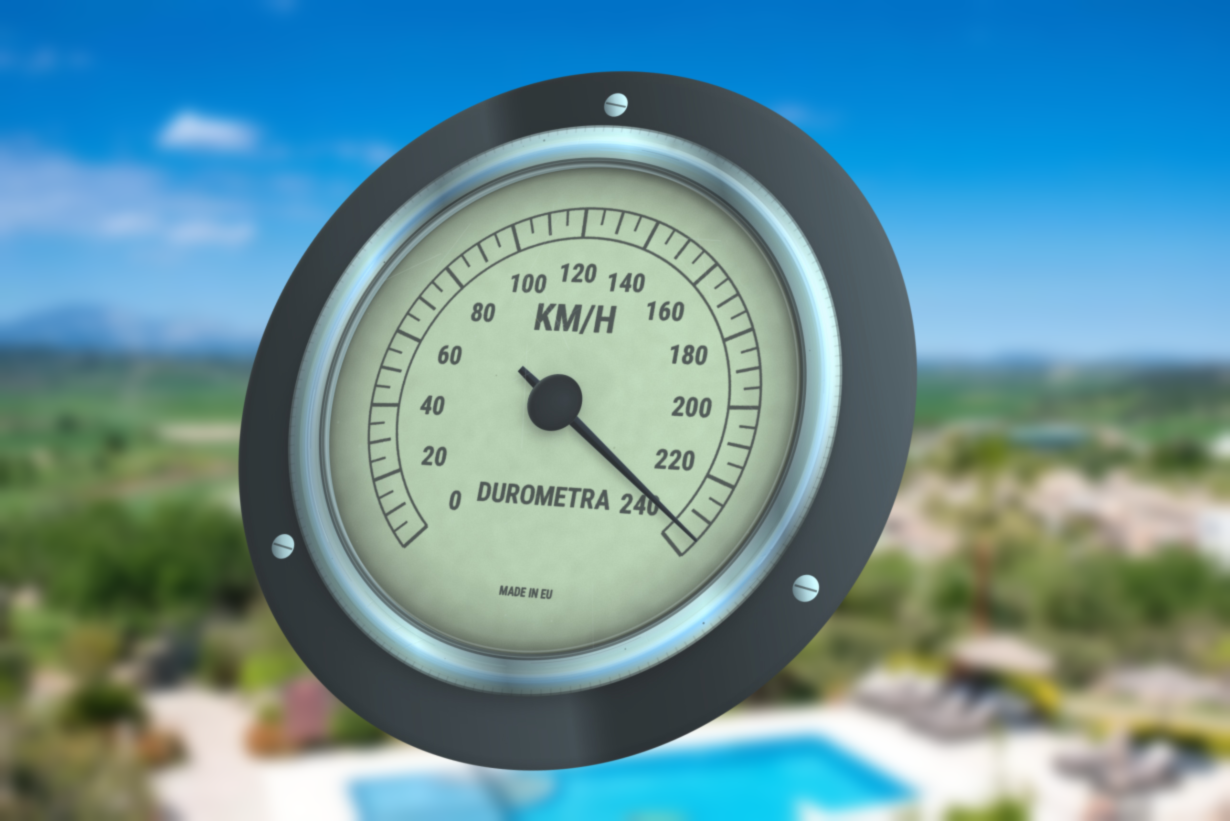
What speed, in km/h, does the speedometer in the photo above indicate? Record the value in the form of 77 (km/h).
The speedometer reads 235 (km/h)
